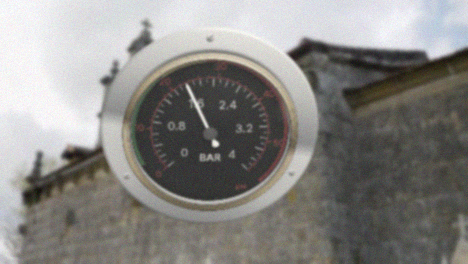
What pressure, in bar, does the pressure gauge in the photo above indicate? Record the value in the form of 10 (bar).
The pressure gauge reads 1.6 (bar)
